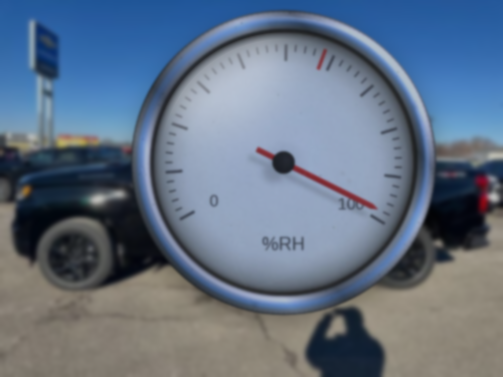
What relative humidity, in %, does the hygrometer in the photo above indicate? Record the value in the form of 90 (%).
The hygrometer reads 98 (%)
